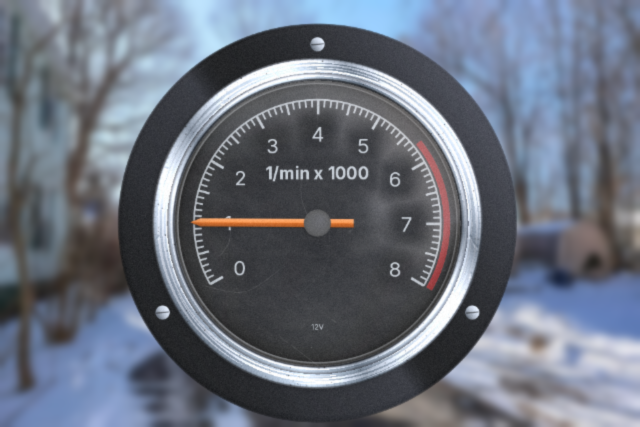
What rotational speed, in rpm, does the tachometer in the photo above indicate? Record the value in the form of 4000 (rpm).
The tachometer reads 1000 (rpm)
